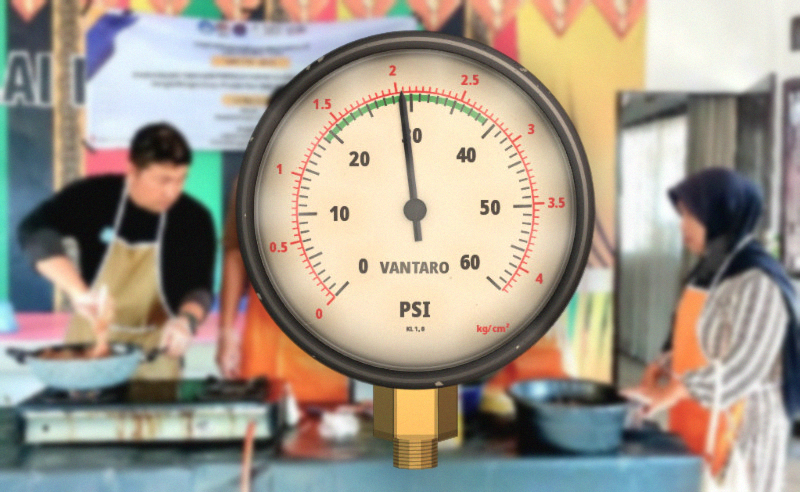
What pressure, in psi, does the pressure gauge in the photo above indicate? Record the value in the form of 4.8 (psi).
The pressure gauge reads 29 (psi)
